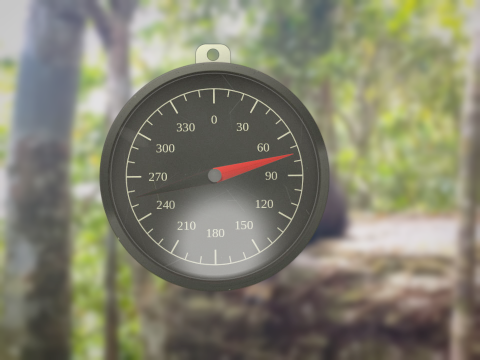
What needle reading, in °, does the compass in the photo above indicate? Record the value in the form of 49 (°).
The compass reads 75 (°)
